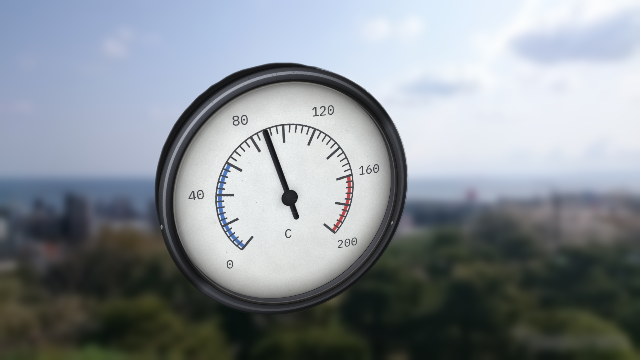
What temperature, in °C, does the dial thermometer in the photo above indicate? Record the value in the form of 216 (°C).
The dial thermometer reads 88 (°C)
